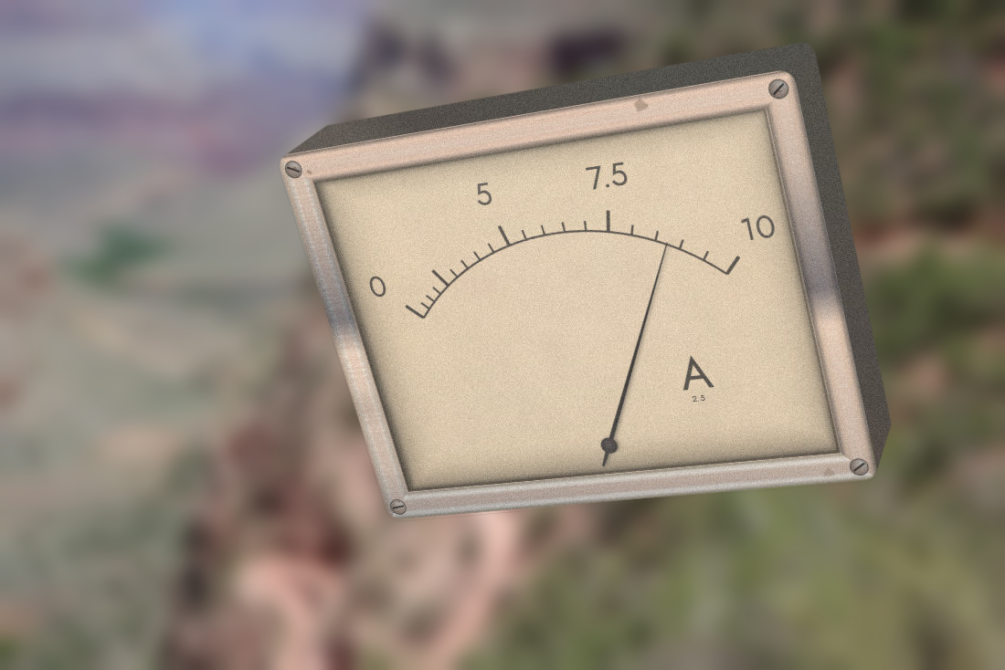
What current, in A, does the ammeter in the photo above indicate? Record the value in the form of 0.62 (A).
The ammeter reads 8.75 (A)
